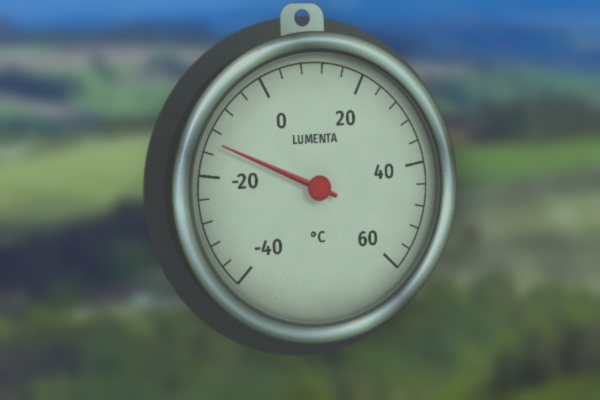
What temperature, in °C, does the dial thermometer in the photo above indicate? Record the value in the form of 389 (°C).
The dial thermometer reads -14 (°C)
